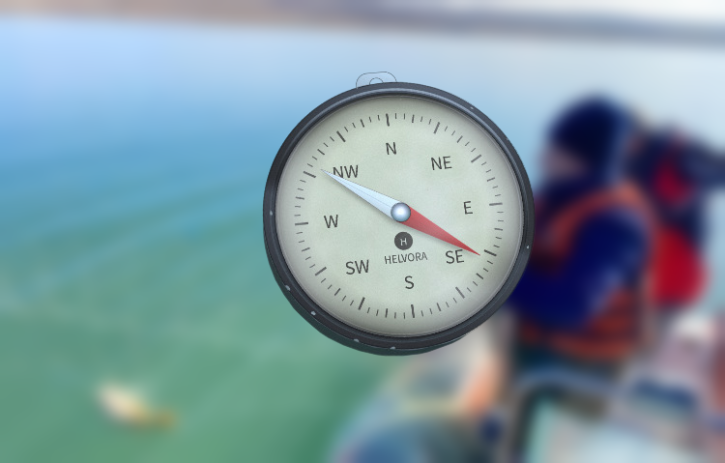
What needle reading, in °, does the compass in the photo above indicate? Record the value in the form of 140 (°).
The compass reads 125 (°)
